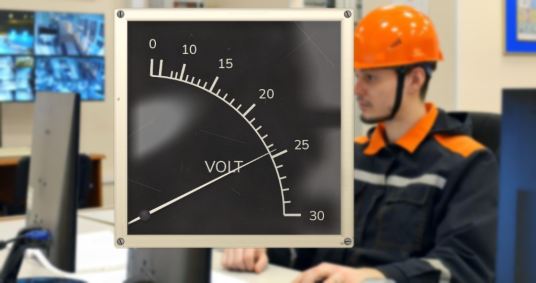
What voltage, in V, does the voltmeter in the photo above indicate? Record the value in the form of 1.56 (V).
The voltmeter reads 24.5 (V)
